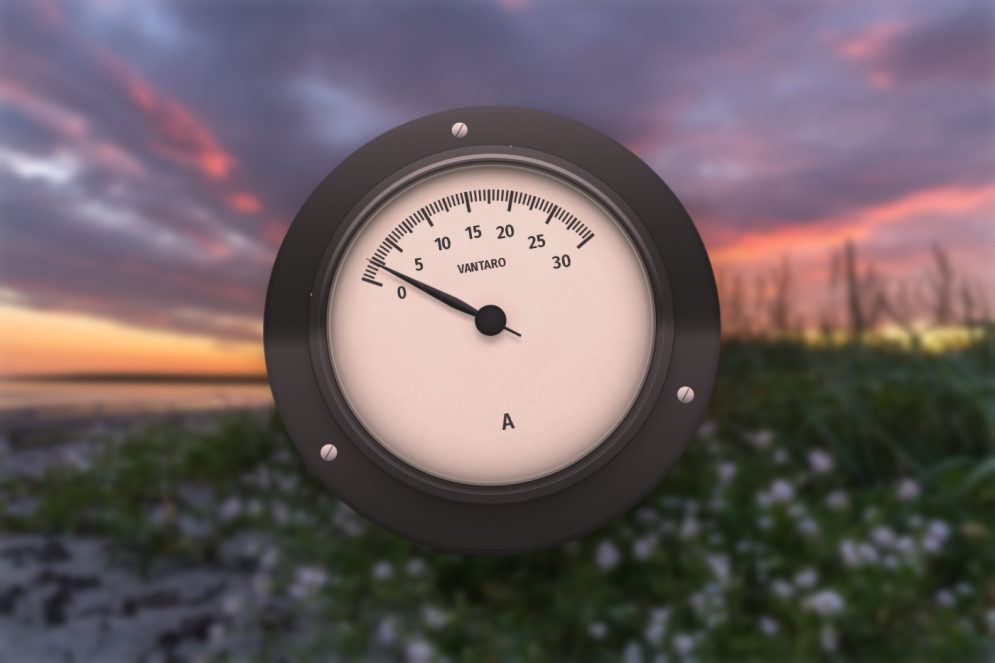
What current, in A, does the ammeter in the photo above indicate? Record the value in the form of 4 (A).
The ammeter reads 2 (A)
